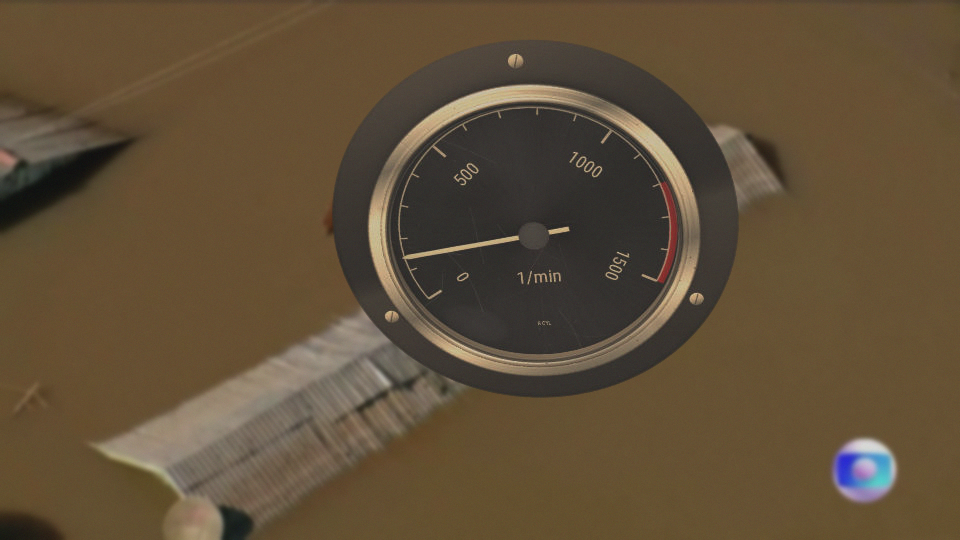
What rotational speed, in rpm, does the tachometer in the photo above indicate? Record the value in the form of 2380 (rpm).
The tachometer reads 150 (rpm)
